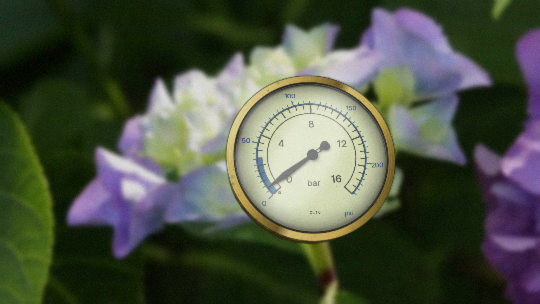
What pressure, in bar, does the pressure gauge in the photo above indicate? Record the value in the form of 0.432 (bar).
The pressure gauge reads 0.5 (bar)
